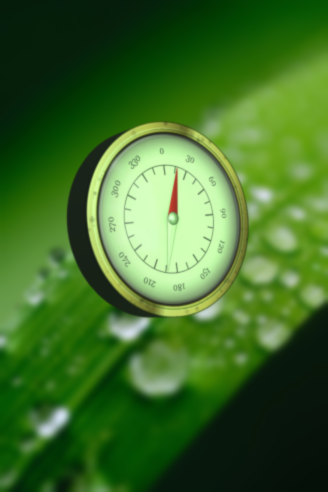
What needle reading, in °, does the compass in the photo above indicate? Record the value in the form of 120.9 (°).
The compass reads 15 (°)
